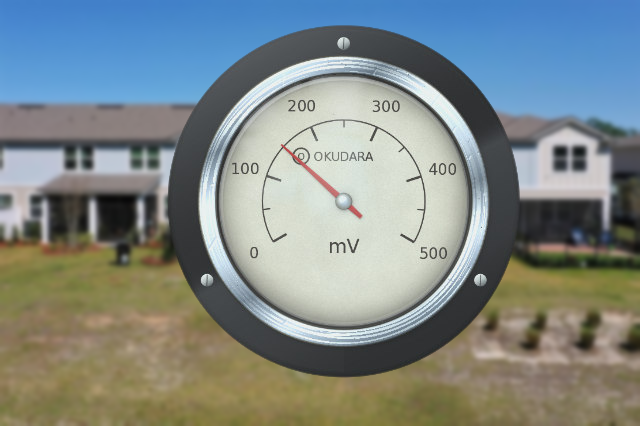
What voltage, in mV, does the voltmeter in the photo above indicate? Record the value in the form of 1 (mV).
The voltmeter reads 150 (mV)
